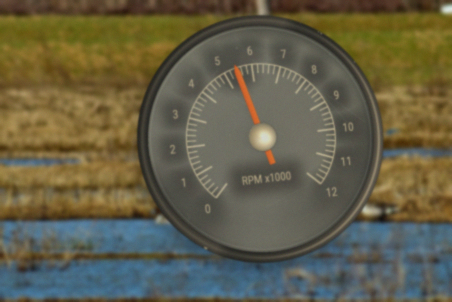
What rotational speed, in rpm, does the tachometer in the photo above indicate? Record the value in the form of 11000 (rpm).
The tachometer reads 5400 (rpm)
